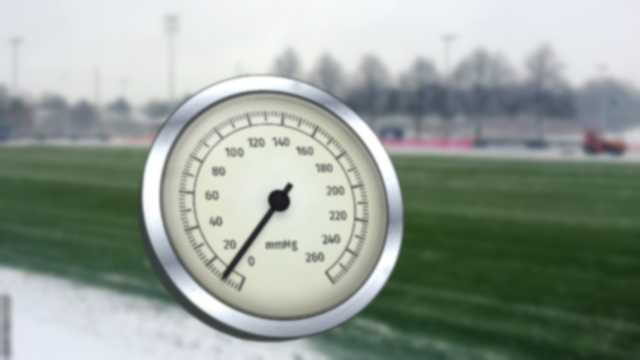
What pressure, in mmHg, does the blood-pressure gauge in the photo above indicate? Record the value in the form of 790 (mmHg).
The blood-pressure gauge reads 10 (mmHg)
